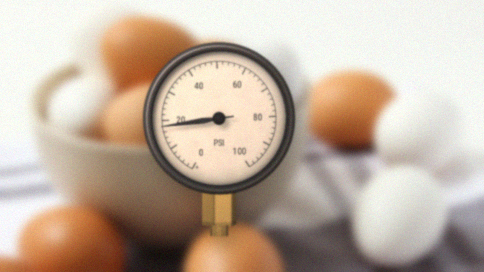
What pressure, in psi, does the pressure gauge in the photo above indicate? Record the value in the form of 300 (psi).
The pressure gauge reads 18 (psi)
